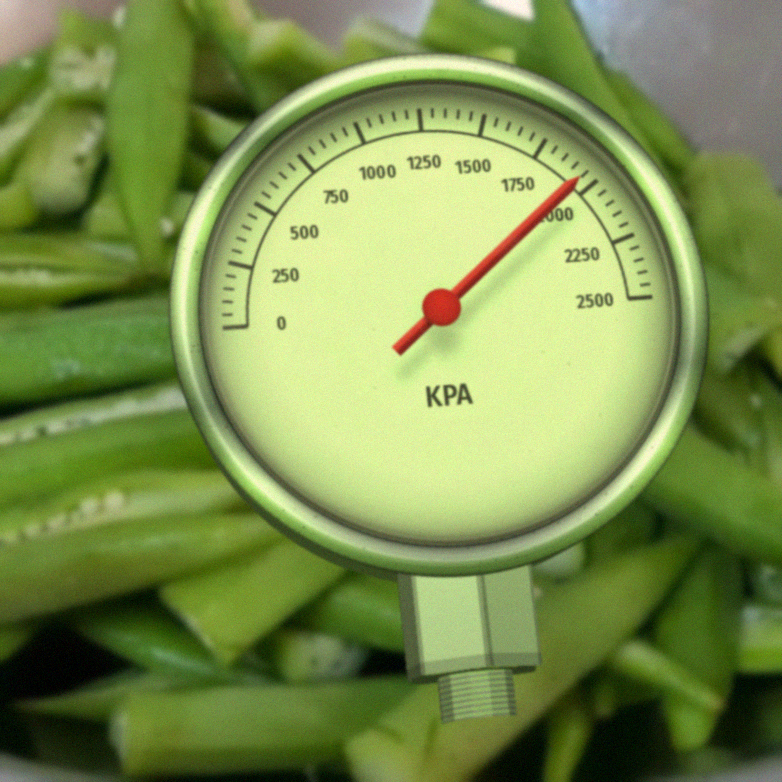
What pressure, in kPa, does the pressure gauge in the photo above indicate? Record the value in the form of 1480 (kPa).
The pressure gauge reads 1950 (kPa)
